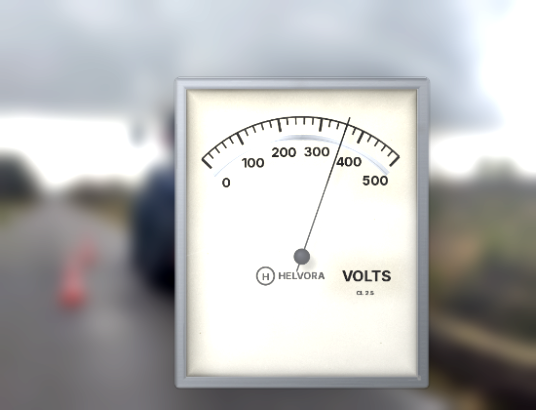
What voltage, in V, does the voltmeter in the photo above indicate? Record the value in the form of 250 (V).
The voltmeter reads 360 (V)
